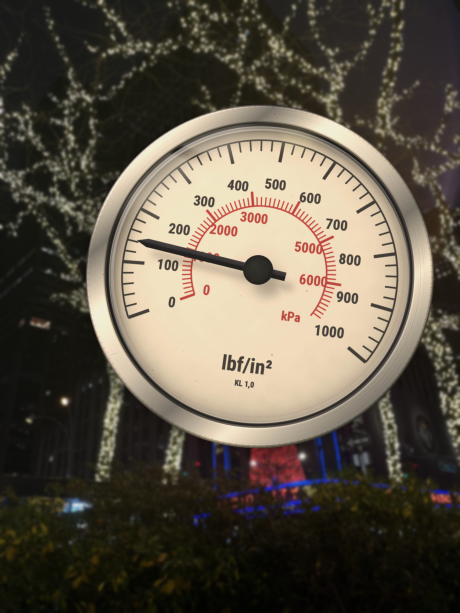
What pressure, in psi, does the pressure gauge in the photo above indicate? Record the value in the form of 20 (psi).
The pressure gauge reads 140 (psi)
